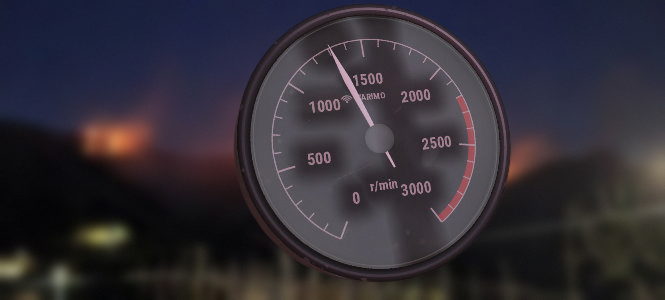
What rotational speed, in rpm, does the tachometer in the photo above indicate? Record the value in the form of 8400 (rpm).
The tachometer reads 1300 (rpm)
